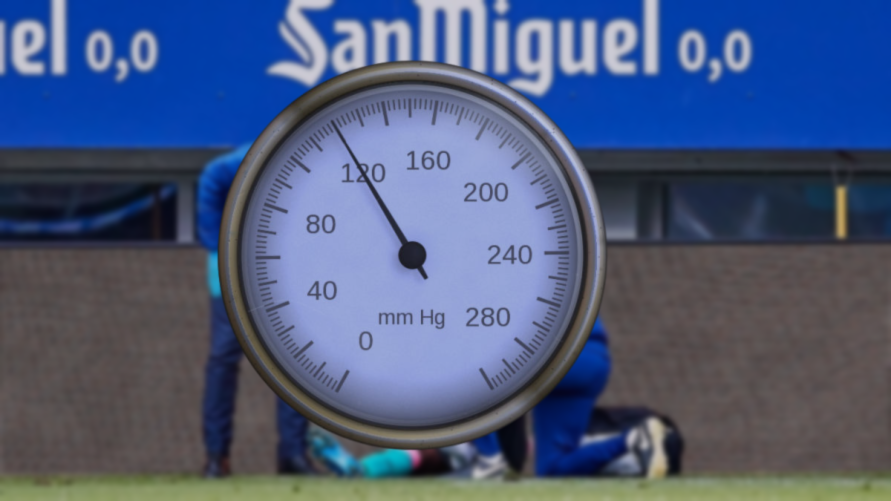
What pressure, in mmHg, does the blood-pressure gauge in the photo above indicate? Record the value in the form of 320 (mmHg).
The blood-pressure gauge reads 120 (mmHg)
